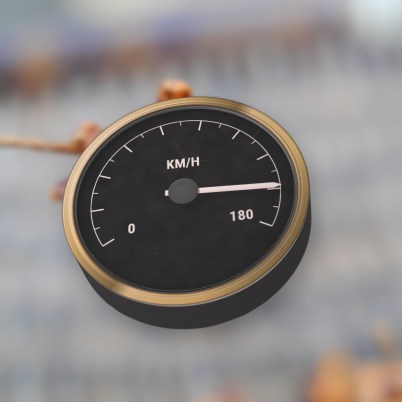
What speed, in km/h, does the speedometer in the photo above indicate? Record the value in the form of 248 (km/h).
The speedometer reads 160 (km/h)
